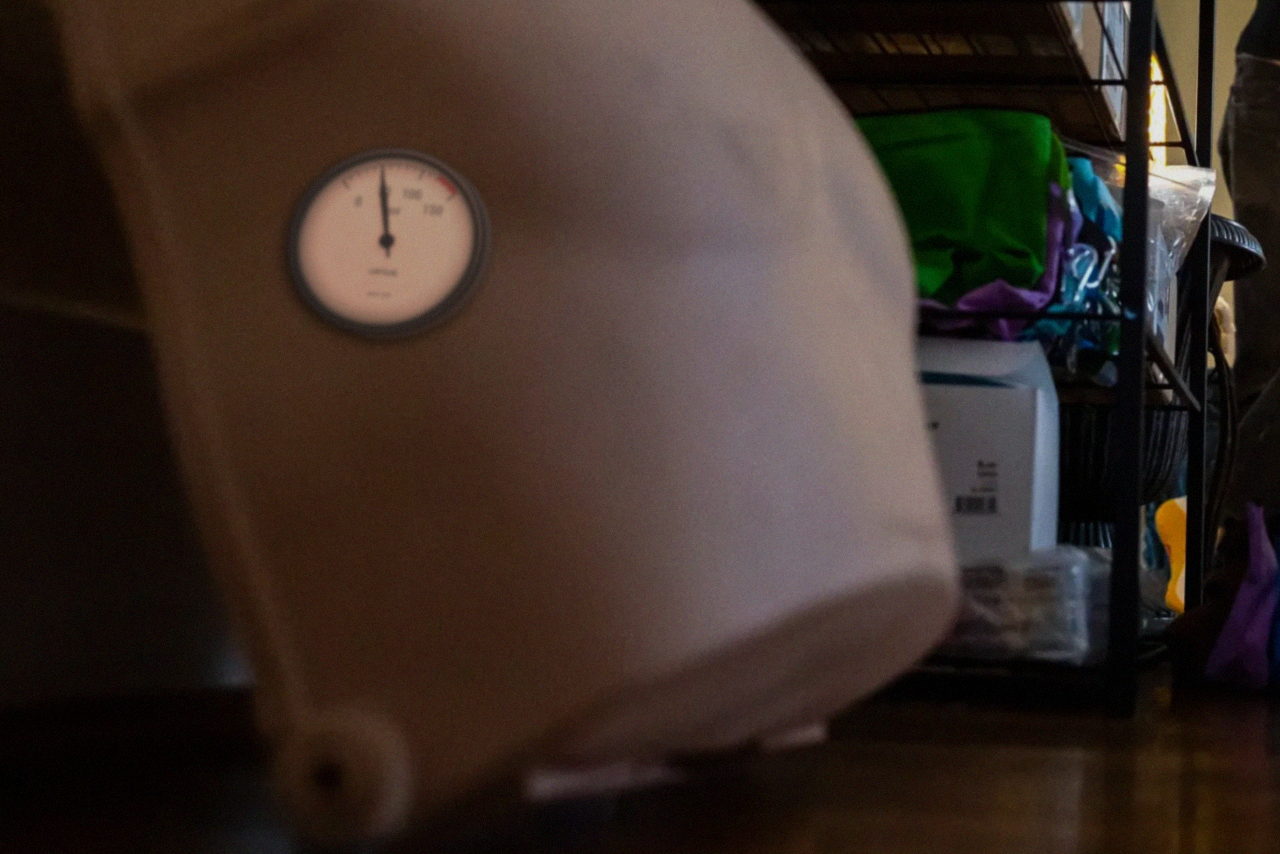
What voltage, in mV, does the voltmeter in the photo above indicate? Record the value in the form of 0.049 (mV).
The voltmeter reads 50 (mV)
